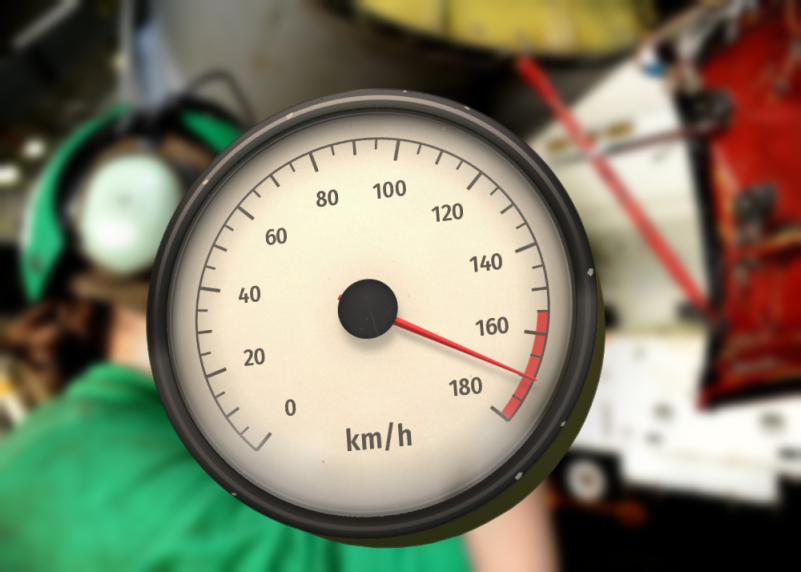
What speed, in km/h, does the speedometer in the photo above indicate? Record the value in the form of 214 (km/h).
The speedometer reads 170 (km/h)
